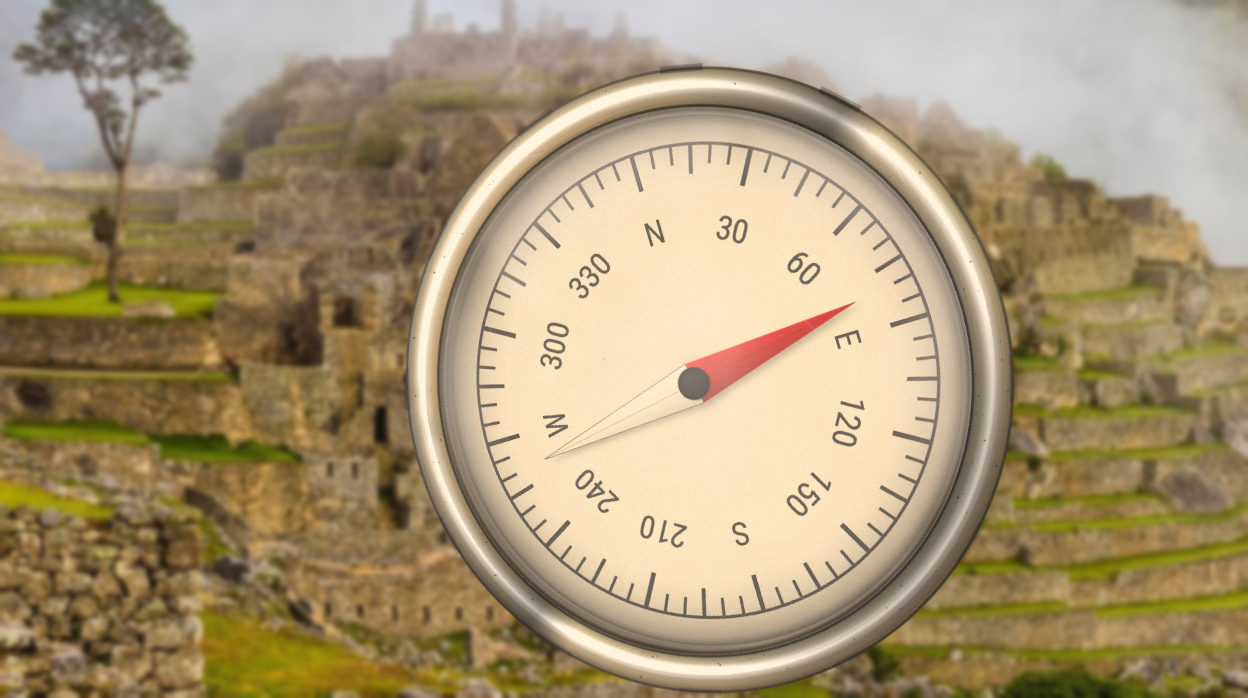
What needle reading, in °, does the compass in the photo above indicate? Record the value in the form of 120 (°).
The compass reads 80 (°)
